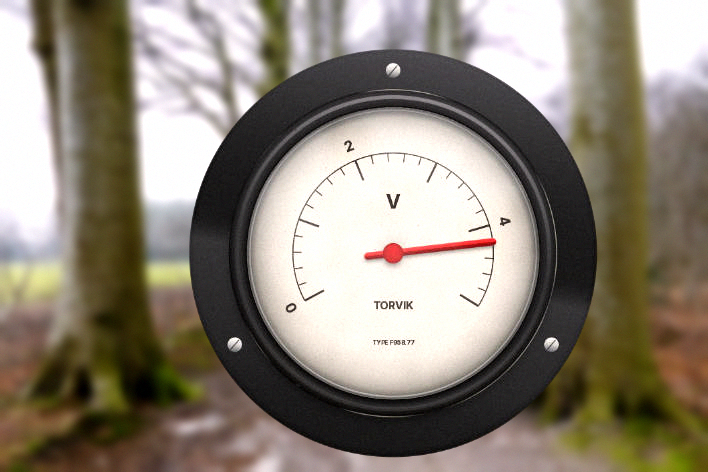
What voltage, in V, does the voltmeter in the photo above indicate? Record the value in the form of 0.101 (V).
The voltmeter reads 4.2 (V)
